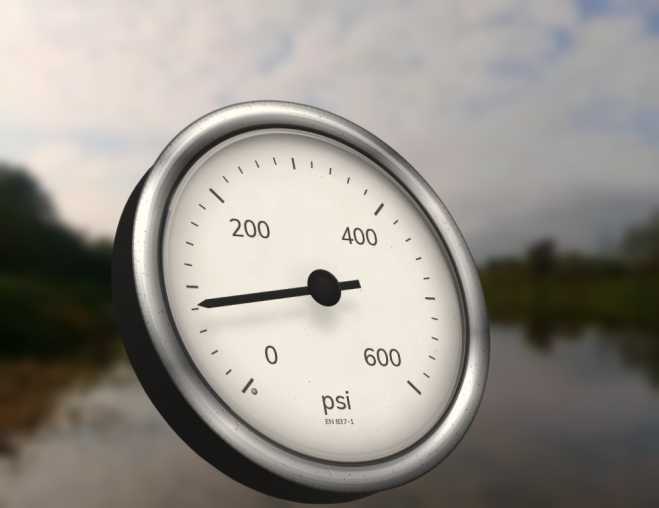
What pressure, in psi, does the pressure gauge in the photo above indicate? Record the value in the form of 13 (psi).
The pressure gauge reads 80 (psi)
